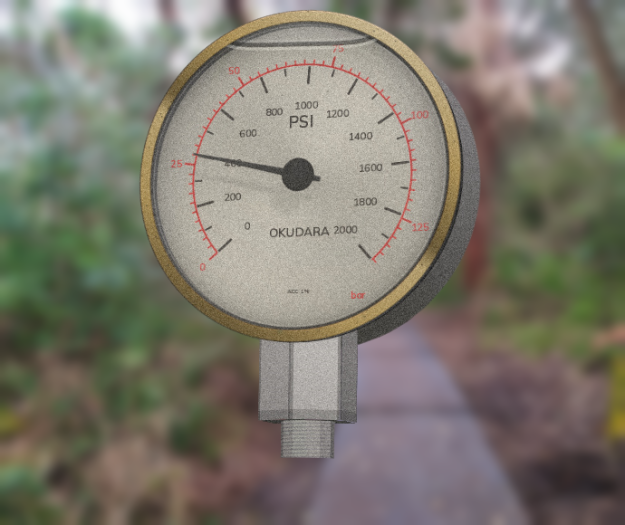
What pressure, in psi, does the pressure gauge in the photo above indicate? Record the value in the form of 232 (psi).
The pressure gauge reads 400 (psi)
